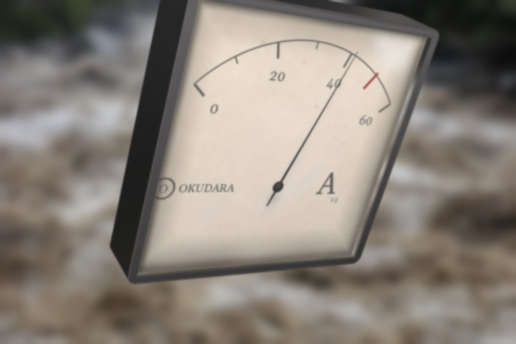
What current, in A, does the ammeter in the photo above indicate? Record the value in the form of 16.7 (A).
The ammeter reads 40 (A)
